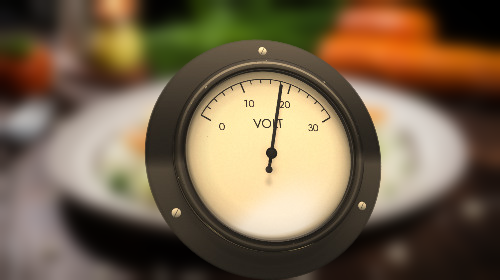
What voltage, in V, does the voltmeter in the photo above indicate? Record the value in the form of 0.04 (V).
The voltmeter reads 18 (V)
